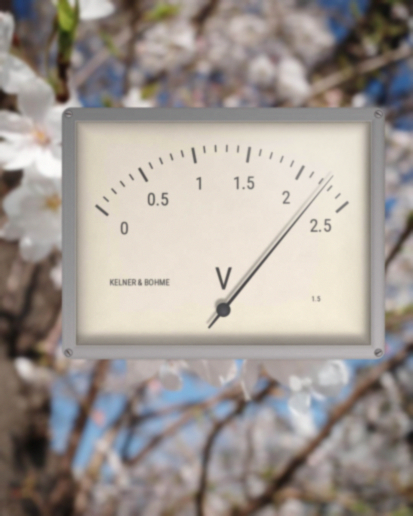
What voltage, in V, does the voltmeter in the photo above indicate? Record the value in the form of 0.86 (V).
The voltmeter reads 2.25 (V)
